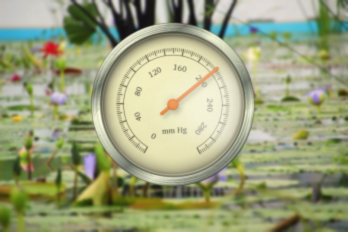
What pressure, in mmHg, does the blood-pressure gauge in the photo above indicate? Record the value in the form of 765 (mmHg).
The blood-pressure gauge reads 200 (mmHg)
